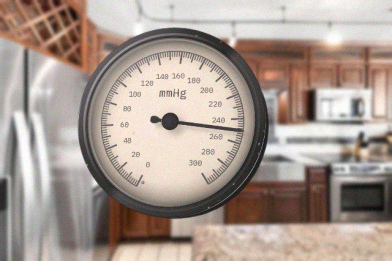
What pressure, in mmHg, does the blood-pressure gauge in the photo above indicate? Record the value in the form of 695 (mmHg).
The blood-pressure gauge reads 250 (mmHg)
